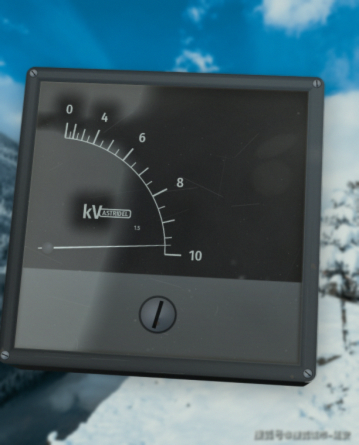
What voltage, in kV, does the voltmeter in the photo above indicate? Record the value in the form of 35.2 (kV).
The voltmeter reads 9.75 (kV)
